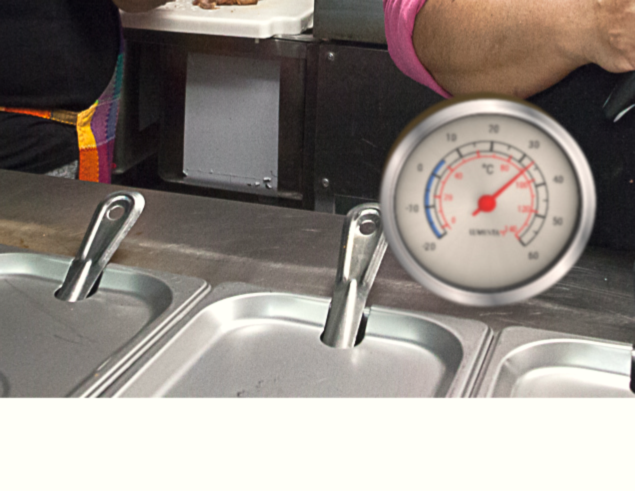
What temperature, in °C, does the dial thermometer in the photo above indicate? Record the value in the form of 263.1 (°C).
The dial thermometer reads 32.5 (°C)
